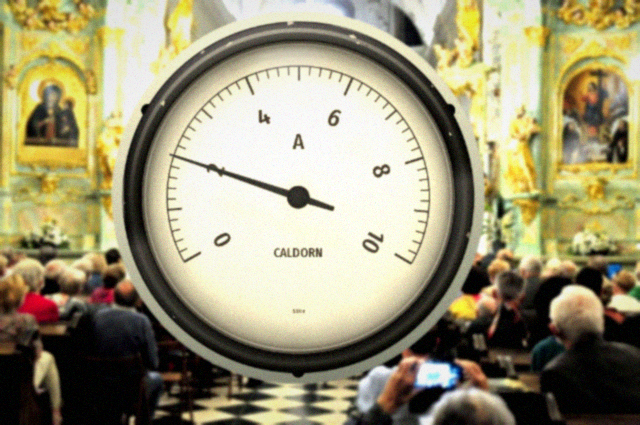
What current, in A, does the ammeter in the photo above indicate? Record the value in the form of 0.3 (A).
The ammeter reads 2 (A)
